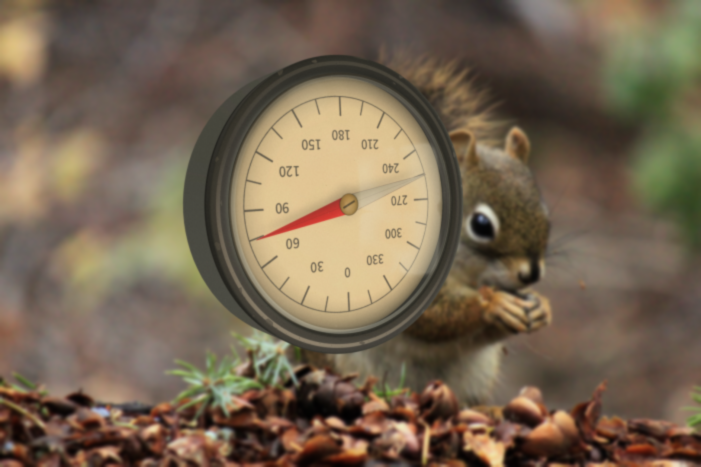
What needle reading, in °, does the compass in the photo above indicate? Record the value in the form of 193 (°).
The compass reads 75 (°)
